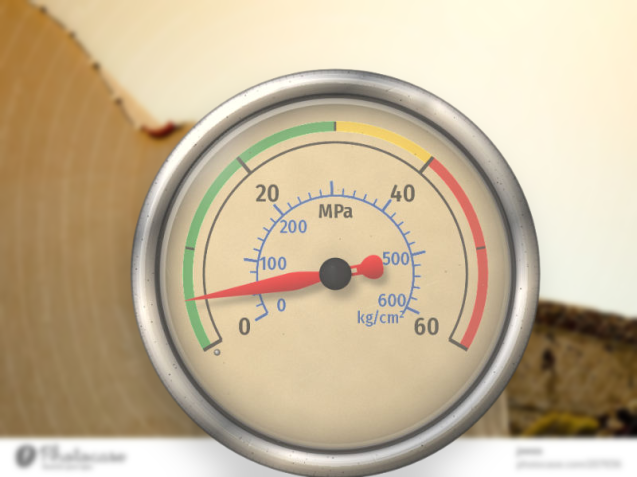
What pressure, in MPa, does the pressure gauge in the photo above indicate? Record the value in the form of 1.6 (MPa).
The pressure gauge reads 5 (MPa)
